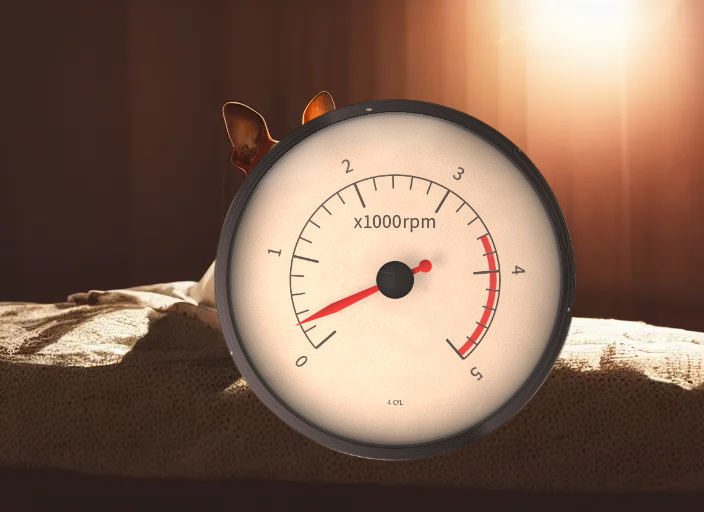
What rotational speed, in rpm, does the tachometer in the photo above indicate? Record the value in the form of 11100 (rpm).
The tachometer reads 300 (rpm)
